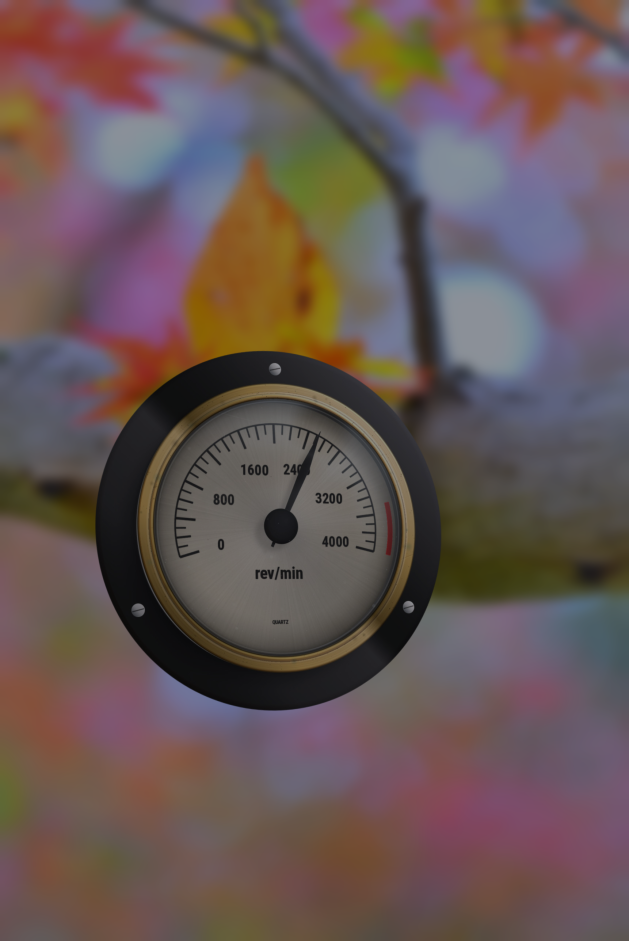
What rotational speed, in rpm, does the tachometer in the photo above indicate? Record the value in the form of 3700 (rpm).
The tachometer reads 2500 (rpm)
